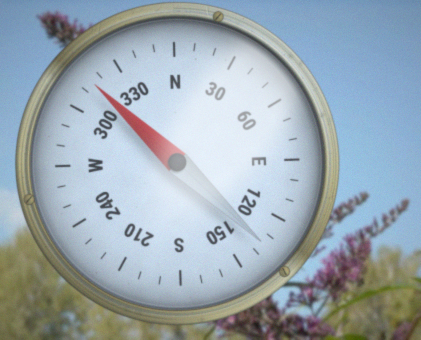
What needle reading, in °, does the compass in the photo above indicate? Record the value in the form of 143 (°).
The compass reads 315 (°)
